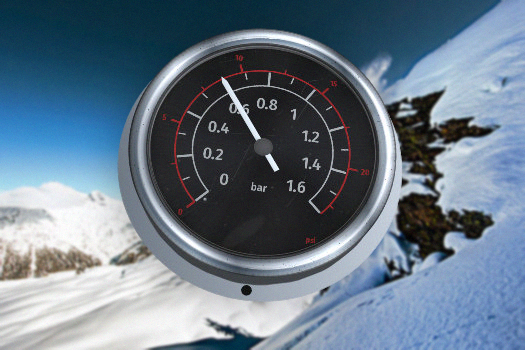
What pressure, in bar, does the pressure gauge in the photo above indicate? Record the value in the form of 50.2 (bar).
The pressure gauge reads 0.6 (bar)
